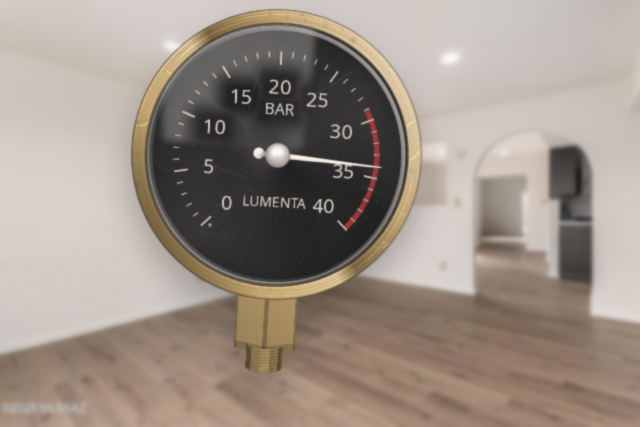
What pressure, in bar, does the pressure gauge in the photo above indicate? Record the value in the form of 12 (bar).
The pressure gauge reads 34 (bar)
